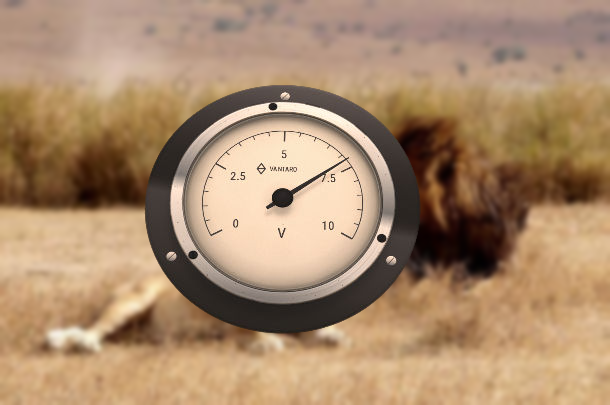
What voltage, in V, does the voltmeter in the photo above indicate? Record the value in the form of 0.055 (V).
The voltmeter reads 7.25 (V)
